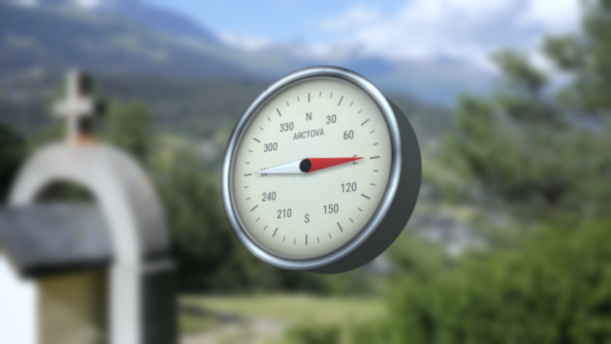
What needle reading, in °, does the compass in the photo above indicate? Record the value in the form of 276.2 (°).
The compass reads 90 (°)
